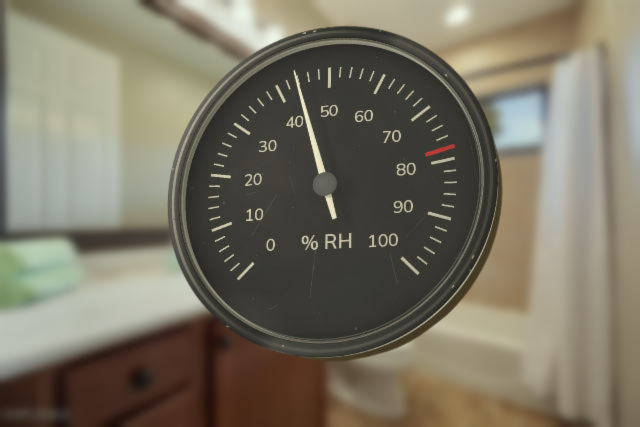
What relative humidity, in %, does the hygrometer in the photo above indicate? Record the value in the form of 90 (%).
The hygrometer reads 44 (%)
